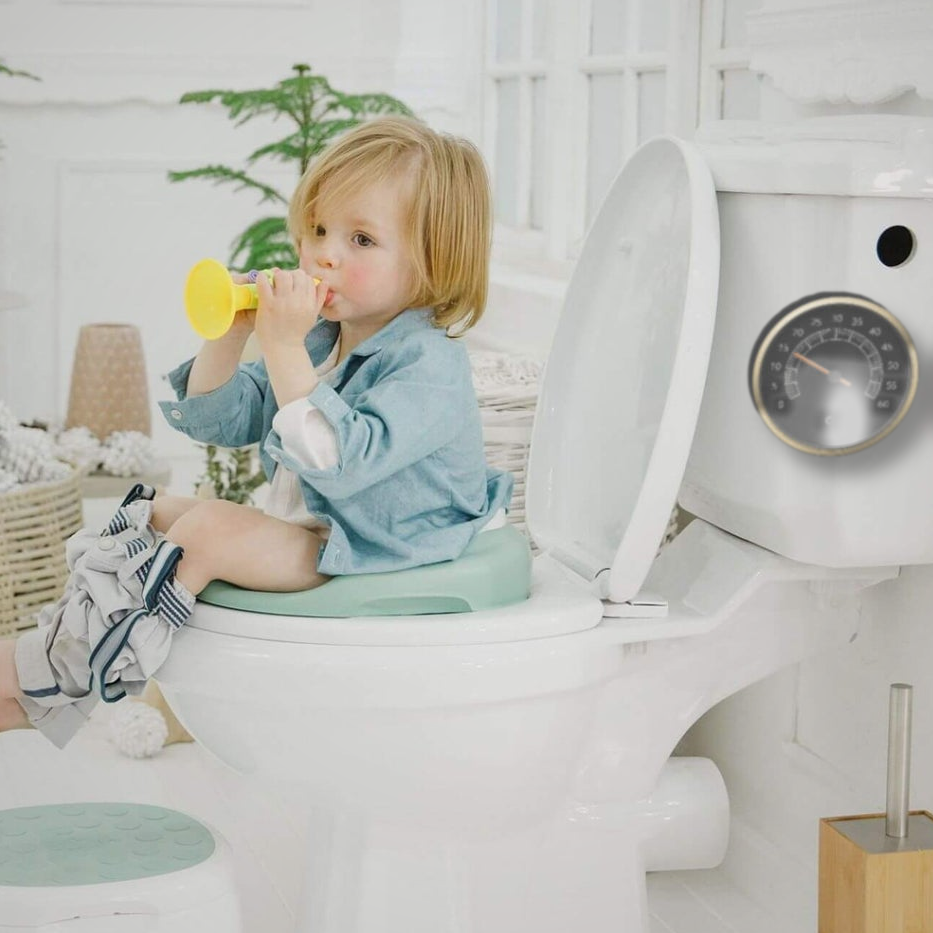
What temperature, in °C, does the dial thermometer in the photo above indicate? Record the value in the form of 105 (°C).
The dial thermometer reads 15 (°C)
